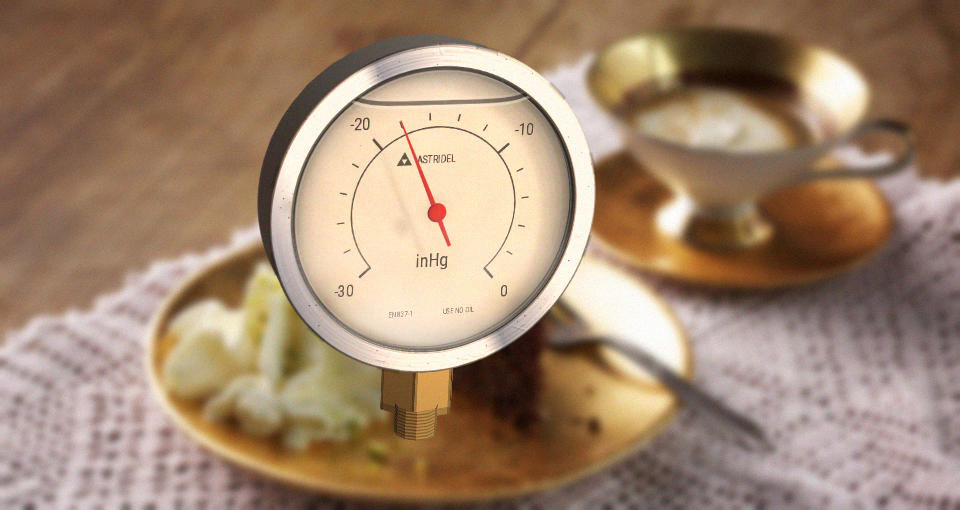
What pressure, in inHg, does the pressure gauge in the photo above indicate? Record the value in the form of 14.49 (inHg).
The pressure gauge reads -18 (inHg)
